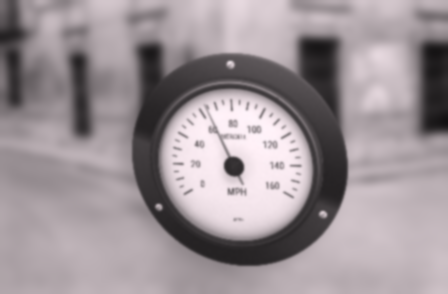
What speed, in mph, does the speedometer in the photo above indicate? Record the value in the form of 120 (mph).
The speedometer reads 65 (mph)
